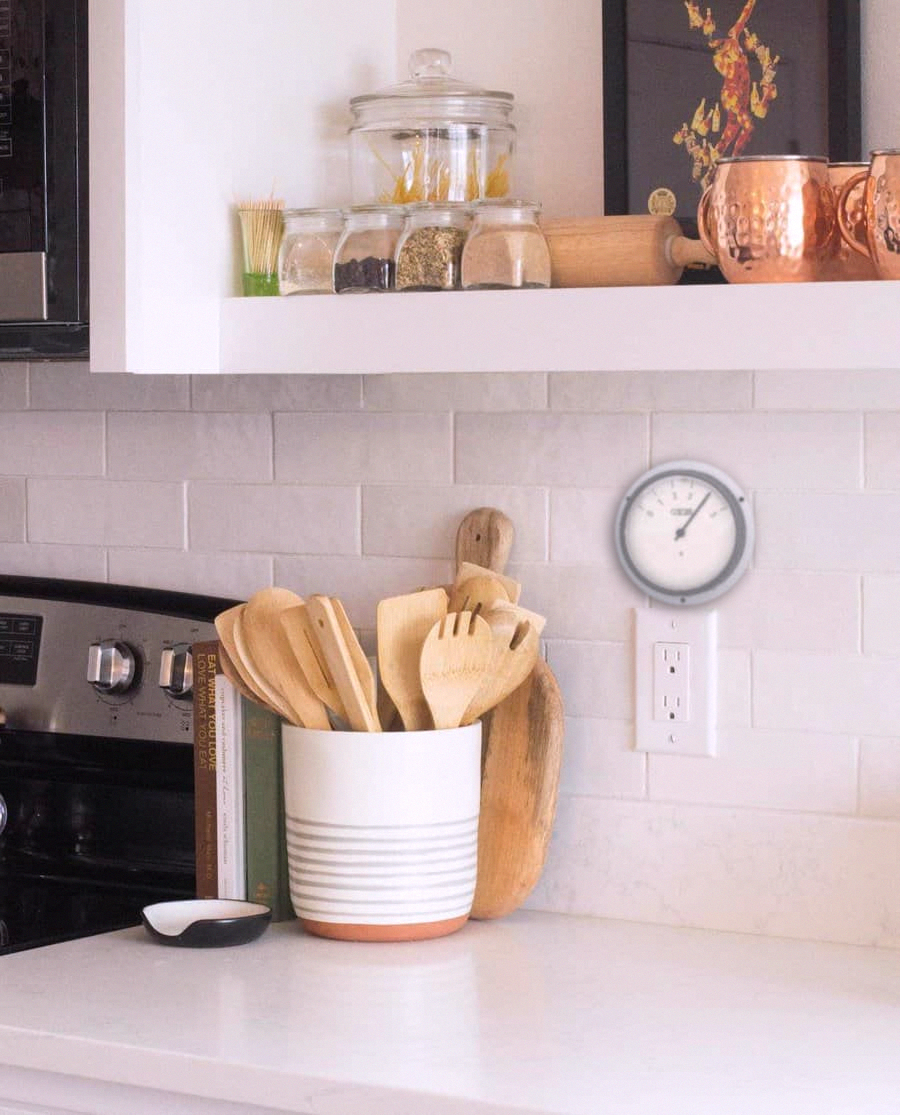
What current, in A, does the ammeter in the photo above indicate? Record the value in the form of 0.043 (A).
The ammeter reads 4 (A)
